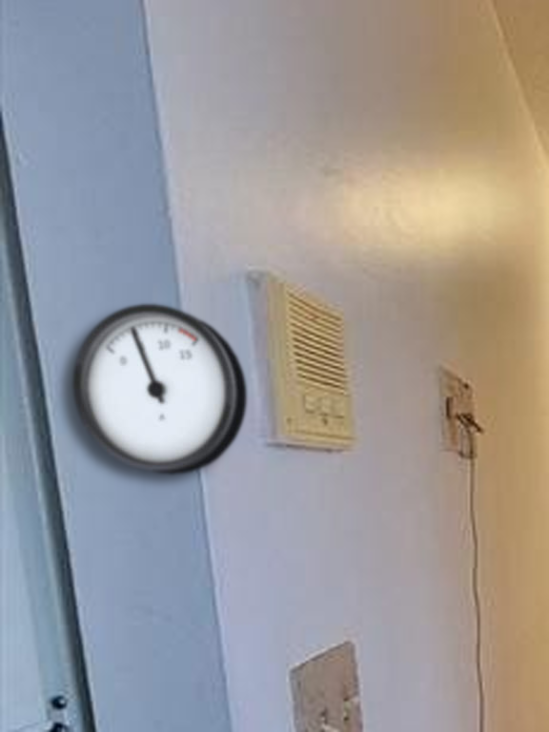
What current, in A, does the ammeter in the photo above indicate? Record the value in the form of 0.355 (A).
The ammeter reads 5 (A)
